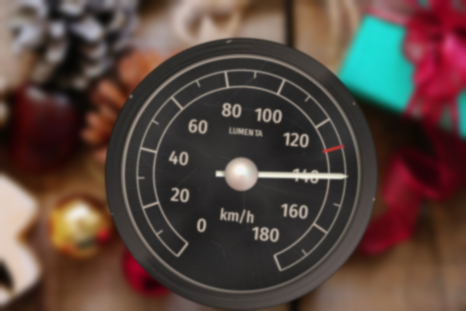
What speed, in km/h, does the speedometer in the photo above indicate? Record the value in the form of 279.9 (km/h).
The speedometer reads 140 (km/h)
